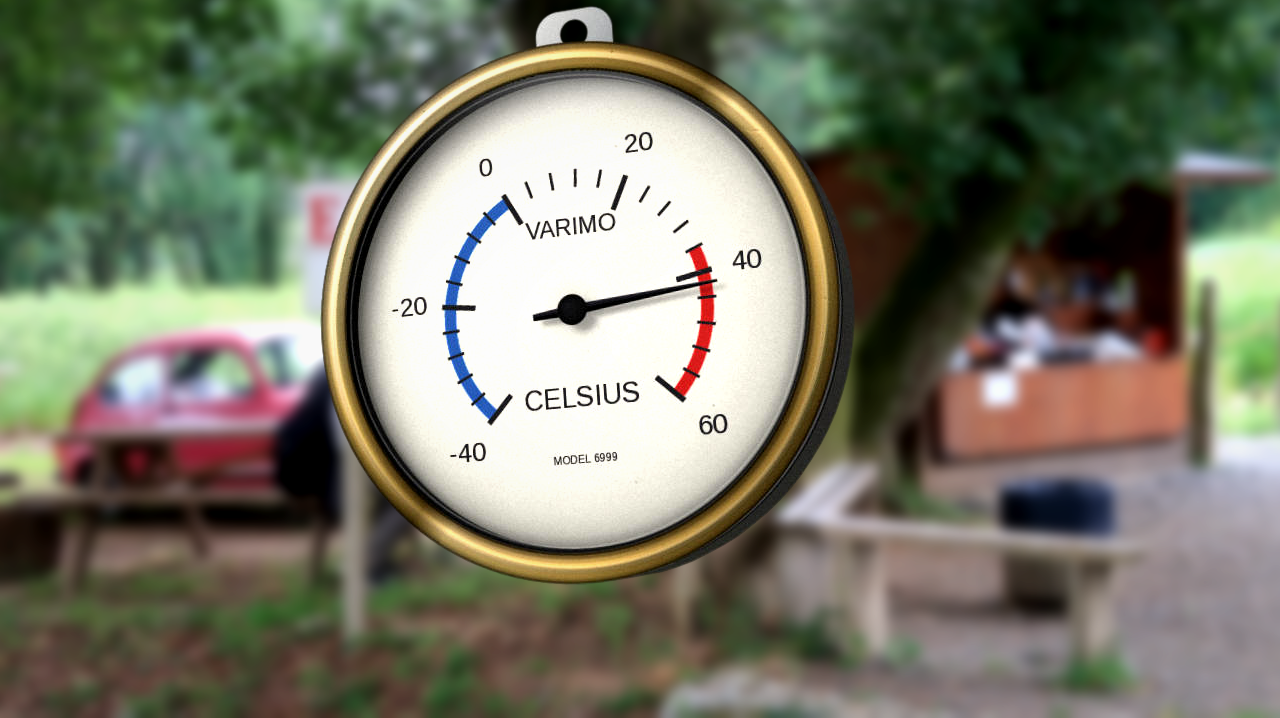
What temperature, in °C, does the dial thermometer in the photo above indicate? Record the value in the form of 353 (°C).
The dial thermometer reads 42 (°C)
